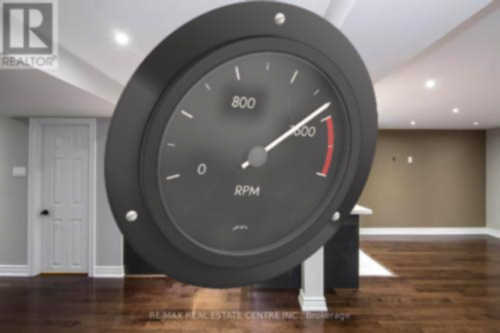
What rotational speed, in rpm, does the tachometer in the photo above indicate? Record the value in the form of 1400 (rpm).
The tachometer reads 1500 (rpm)
